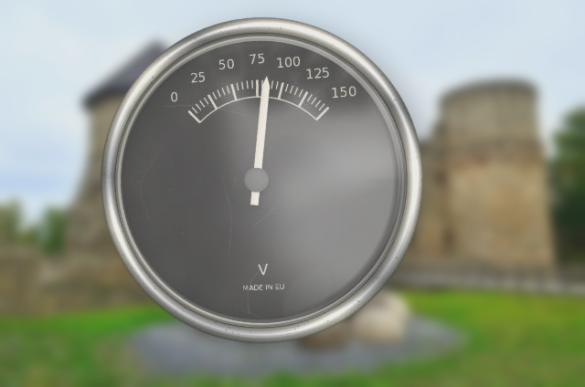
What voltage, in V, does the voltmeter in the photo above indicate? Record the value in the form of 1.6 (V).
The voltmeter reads 85 (V)
